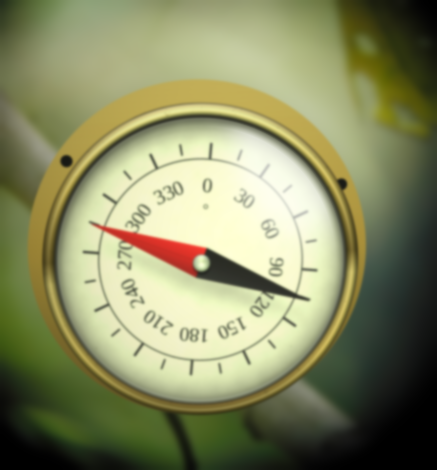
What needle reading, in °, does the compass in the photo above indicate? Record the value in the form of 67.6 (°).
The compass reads 285 (°)
